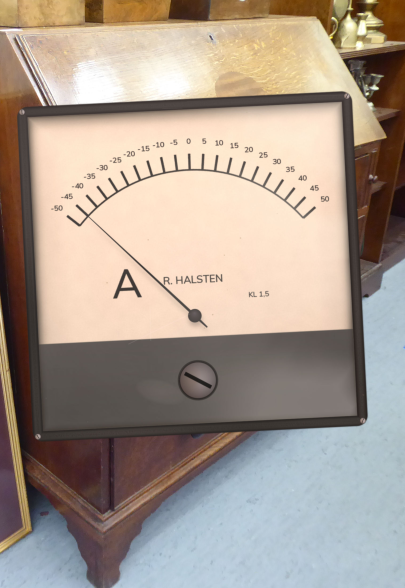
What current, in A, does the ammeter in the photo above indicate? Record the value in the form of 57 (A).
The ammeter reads -45 (A)
